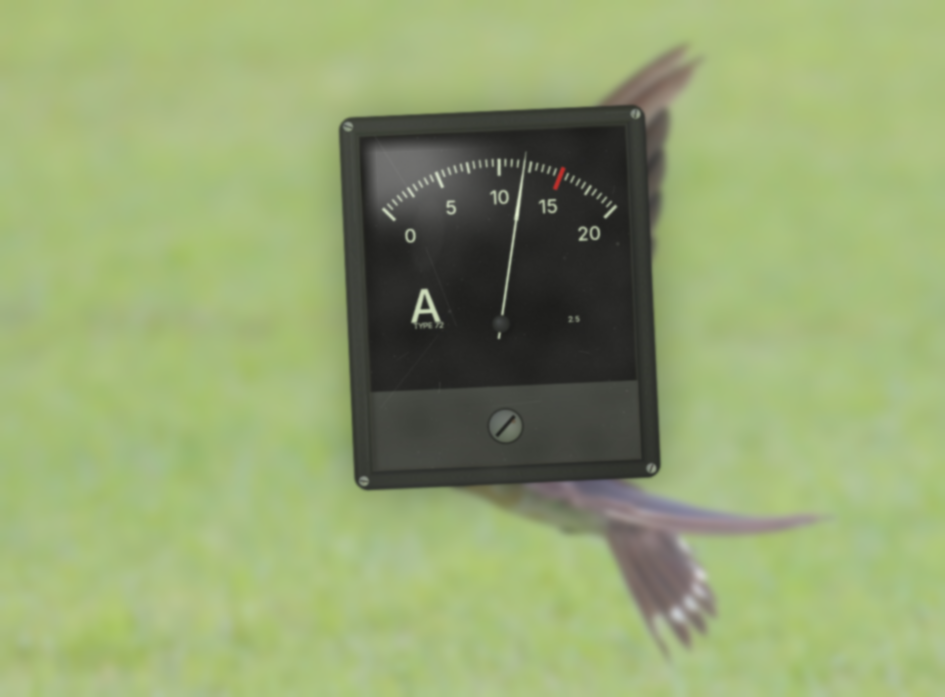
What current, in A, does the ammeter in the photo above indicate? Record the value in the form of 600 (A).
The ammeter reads 12 (A)
